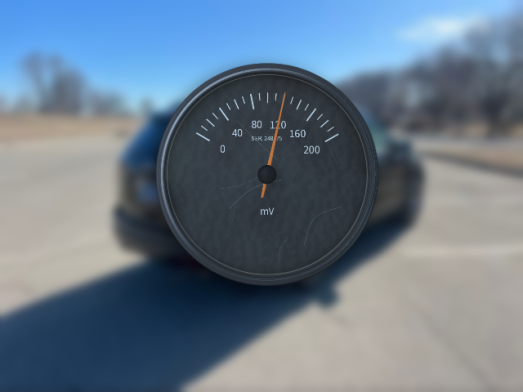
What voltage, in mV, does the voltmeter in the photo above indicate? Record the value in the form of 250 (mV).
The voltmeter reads 120 (mV)
